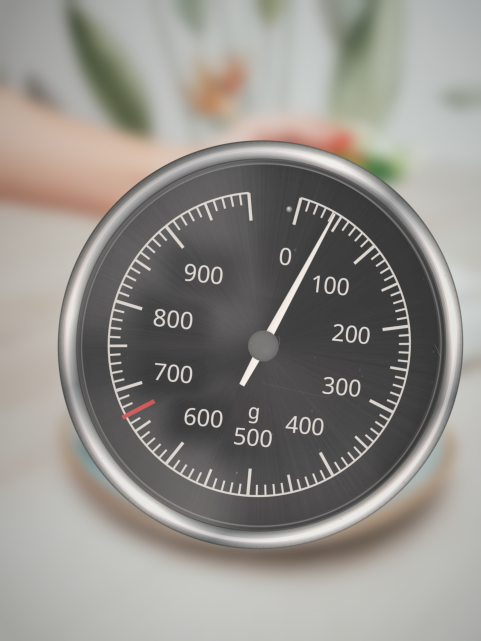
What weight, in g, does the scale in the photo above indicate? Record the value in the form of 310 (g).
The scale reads 40 (g)
